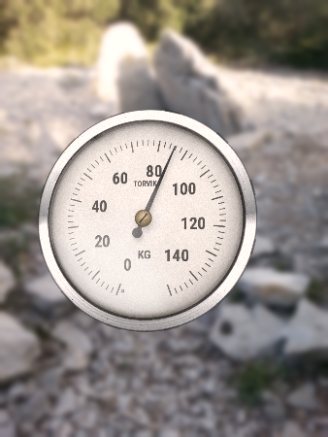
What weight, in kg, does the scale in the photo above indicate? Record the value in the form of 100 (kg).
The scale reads 86 (kg)
